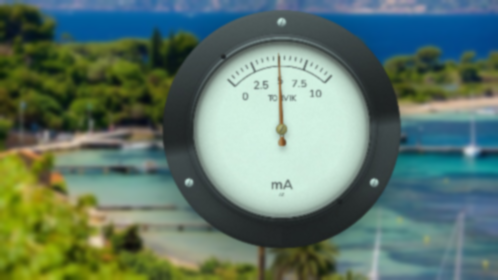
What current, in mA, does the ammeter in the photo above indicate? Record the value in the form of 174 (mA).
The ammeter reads 5 (mA)
